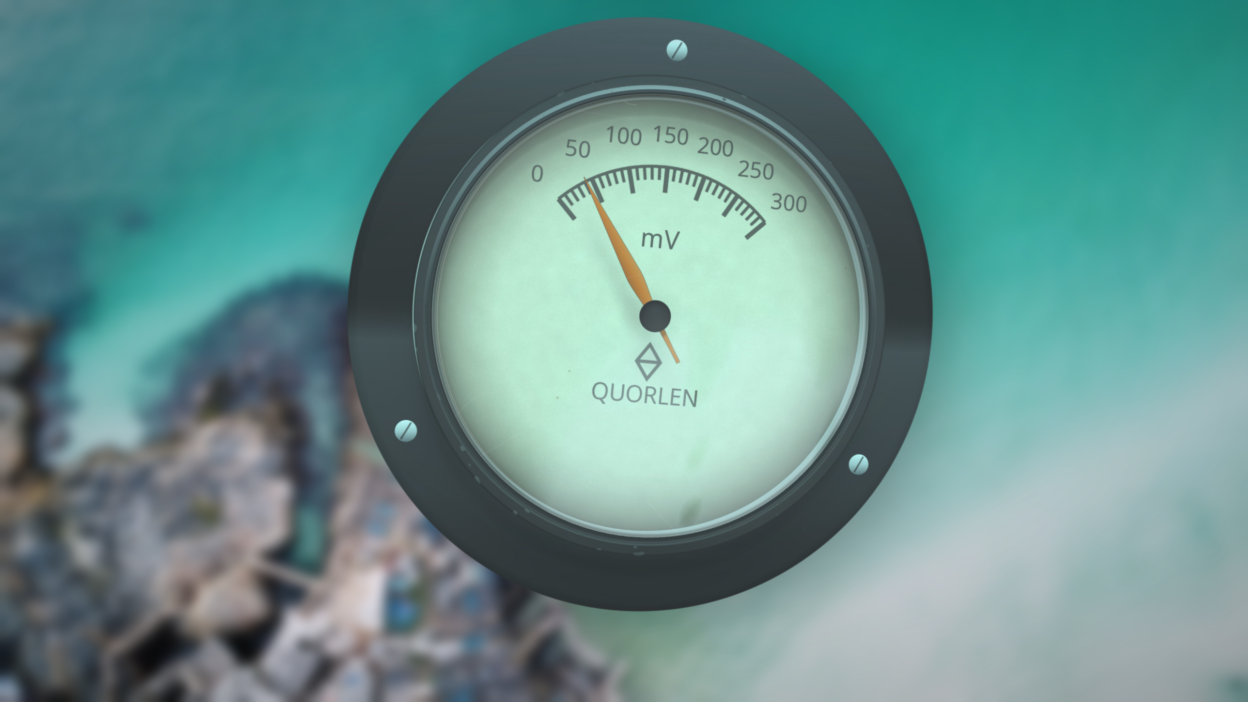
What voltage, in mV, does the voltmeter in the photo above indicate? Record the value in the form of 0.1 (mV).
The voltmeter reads 40 (mV)
